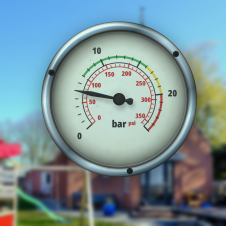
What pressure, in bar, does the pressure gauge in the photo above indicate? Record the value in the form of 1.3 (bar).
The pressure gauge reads 5 (bar)
